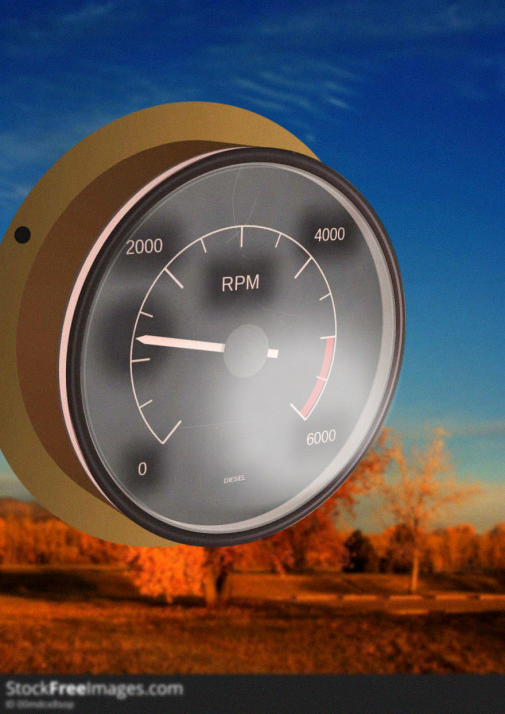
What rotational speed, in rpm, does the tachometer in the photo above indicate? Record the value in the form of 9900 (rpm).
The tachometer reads 1250 (rpm)
